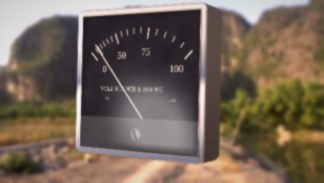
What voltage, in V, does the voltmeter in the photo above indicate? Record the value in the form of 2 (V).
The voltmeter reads 25 (V)
